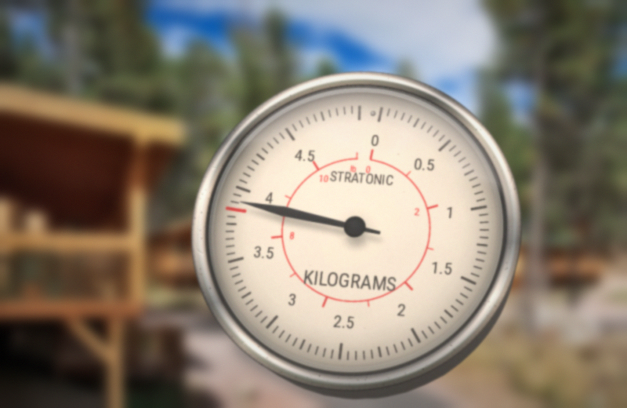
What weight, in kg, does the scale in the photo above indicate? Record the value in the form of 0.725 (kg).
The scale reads 3.9 (kg)
